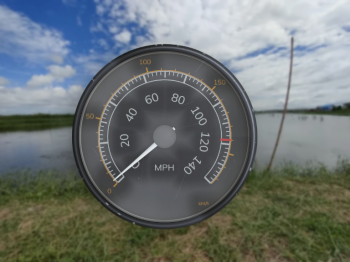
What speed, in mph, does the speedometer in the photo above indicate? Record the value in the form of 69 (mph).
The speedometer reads 2 (mph)
